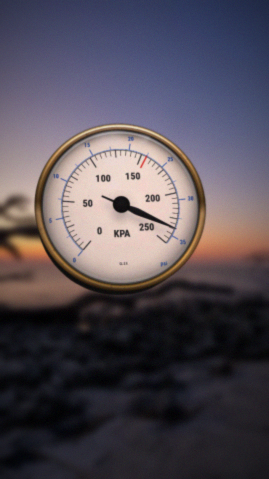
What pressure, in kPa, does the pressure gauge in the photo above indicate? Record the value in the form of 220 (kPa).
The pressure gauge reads 235 (kPa)
